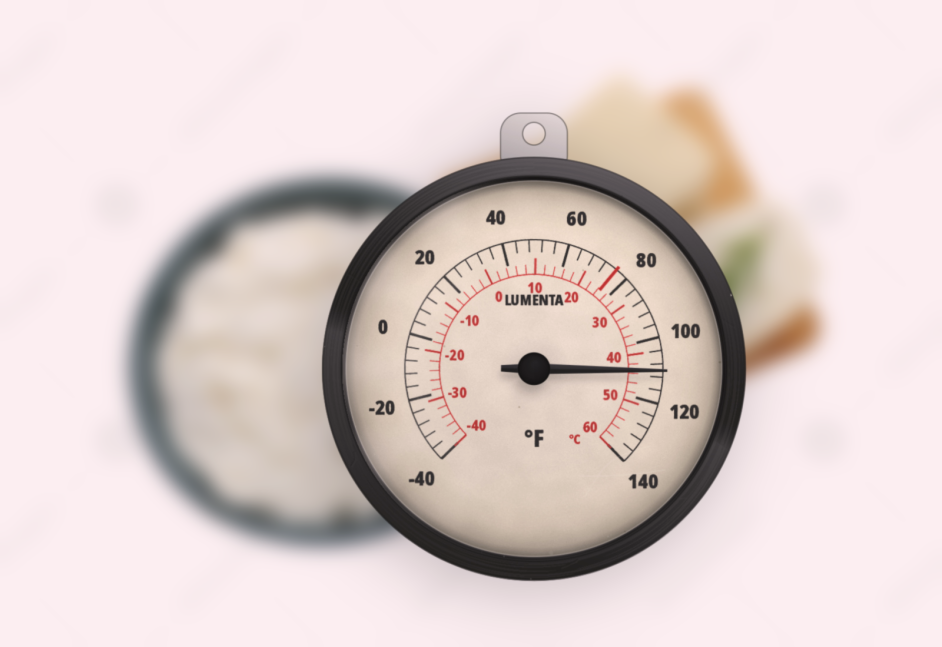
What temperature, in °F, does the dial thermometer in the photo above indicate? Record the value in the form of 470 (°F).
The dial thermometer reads 110 (°F)
